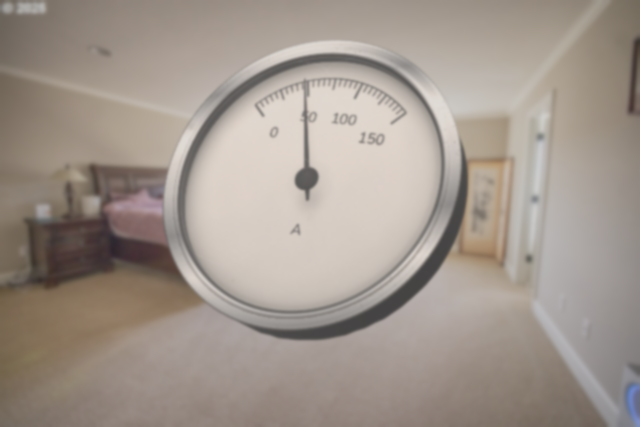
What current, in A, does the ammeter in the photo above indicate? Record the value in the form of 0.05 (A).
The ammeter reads 50 (A)
